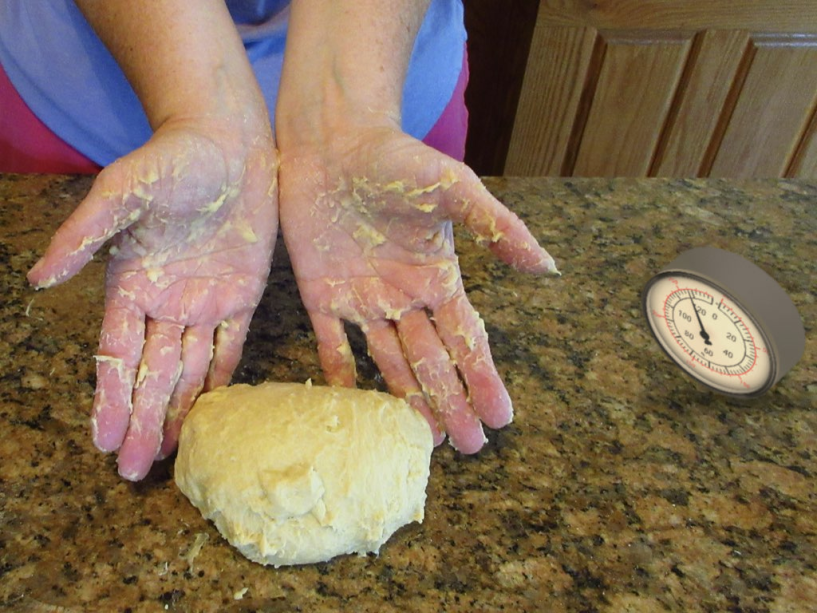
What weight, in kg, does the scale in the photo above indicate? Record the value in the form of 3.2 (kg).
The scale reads 120 (kg)
